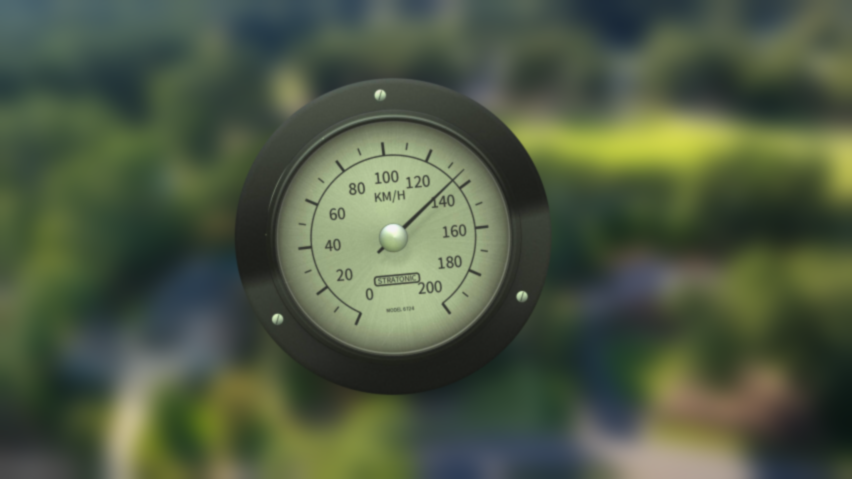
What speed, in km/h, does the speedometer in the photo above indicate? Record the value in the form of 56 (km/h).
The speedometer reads 135 (km/h)
